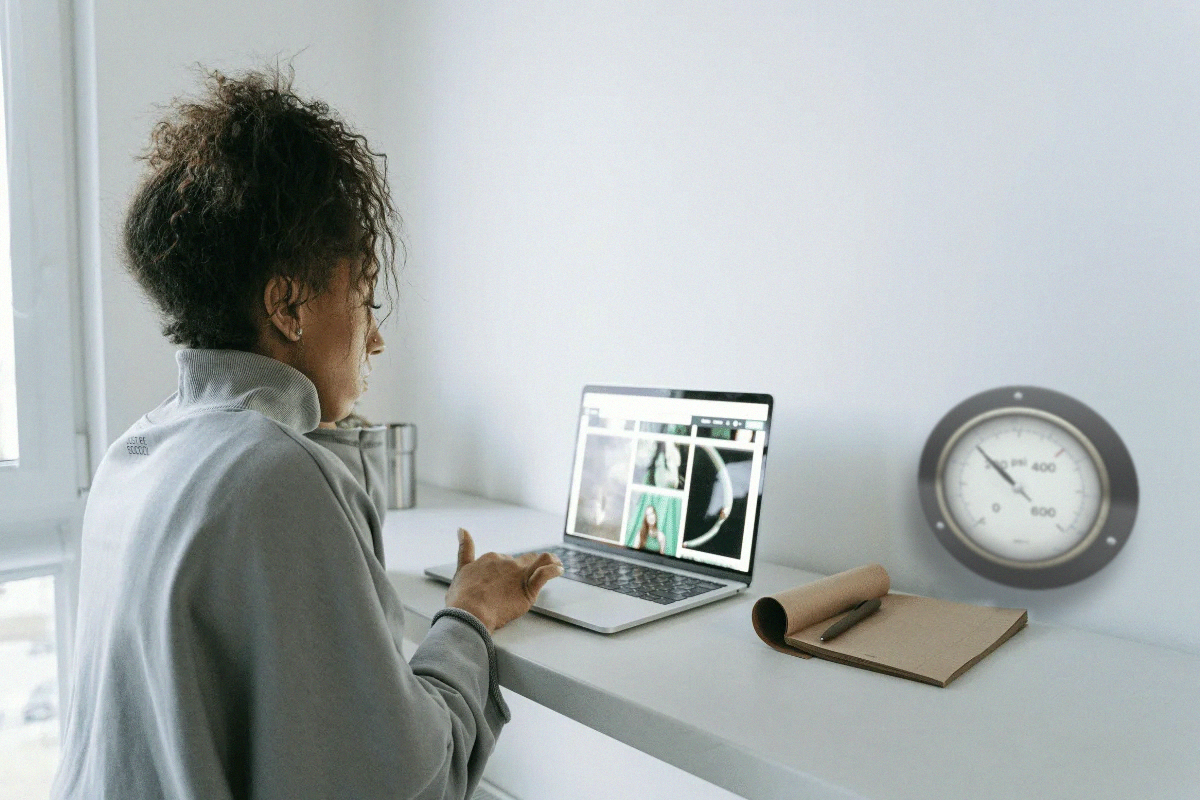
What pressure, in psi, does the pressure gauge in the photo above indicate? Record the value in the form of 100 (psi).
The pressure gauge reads 200 (psi)
